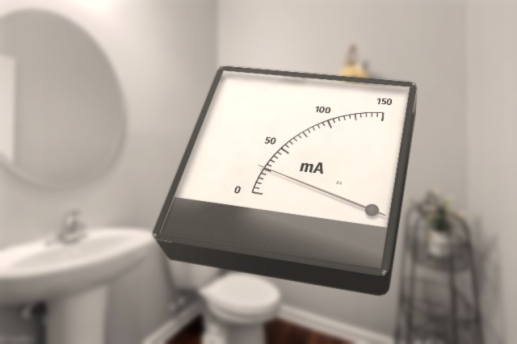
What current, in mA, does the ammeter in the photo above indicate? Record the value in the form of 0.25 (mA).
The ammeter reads 25 (mA)
